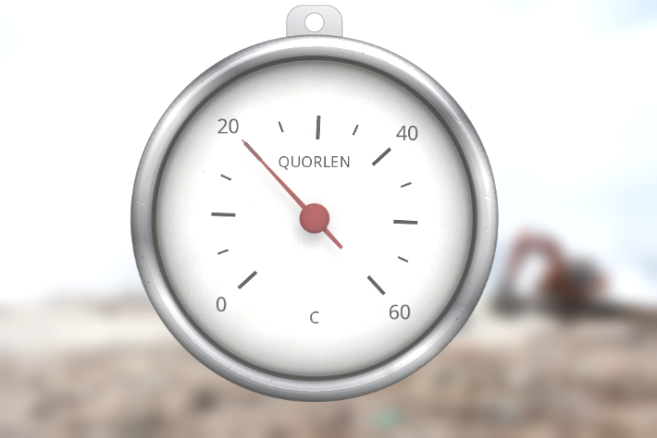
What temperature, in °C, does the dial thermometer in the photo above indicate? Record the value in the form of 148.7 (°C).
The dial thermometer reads 20 (°C)
